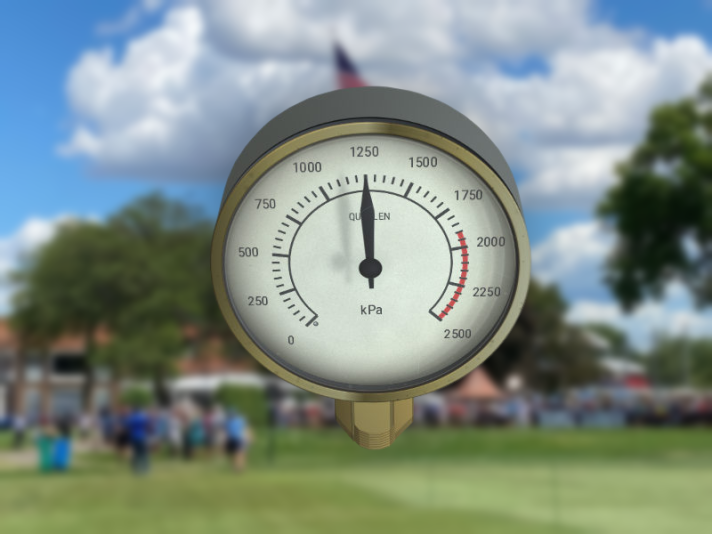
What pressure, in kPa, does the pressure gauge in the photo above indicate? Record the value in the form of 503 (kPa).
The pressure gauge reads 1250 (kPa)
